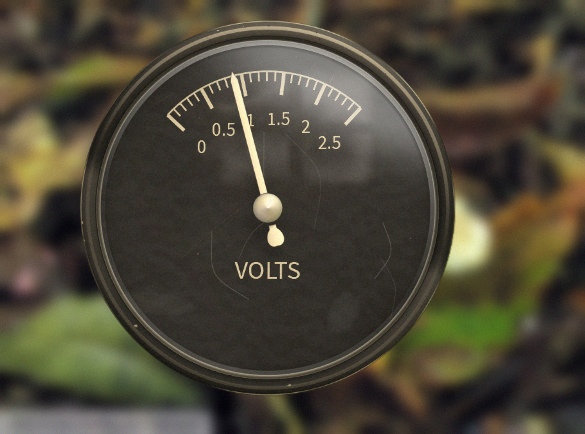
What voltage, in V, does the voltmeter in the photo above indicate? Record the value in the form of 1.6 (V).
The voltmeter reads 0.9 (V)
